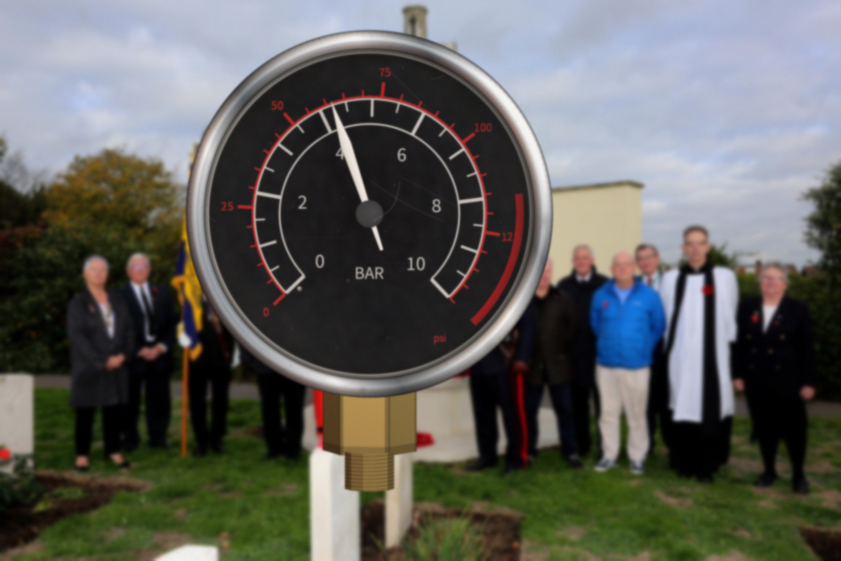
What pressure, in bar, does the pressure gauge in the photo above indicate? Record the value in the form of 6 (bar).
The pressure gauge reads 4.25 (bar)
